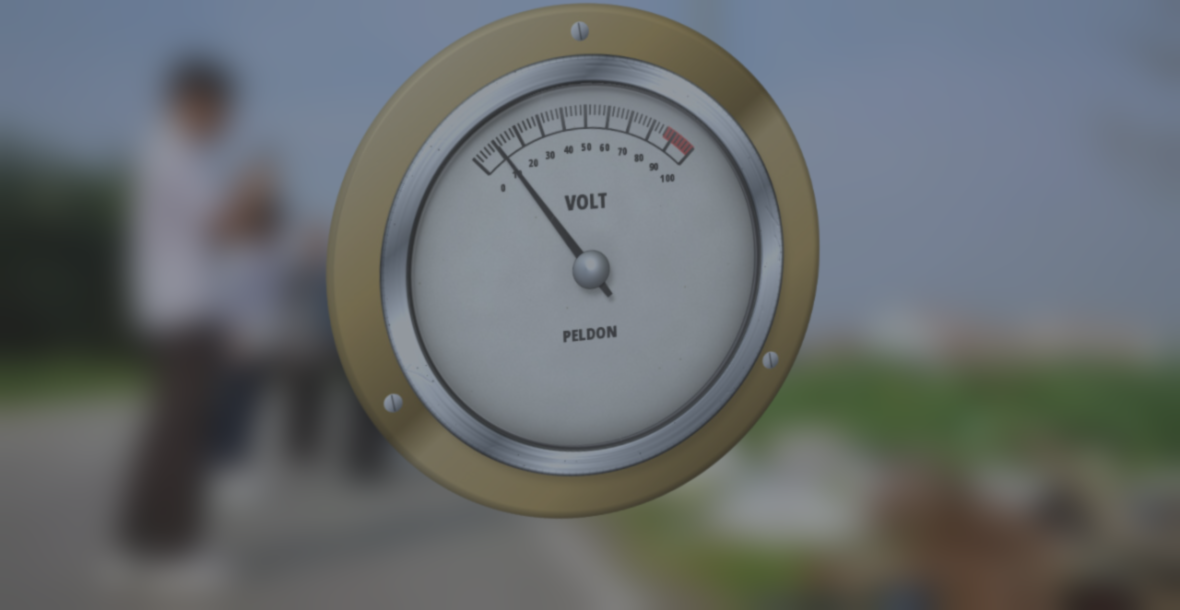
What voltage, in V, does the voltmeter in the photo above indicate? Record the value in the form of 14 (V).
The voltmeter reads 10 (V)
